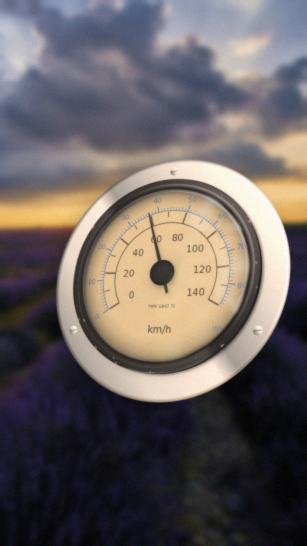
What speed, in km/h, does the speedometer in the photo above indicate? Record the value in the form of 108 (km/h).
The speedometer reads 60 (km/h)
